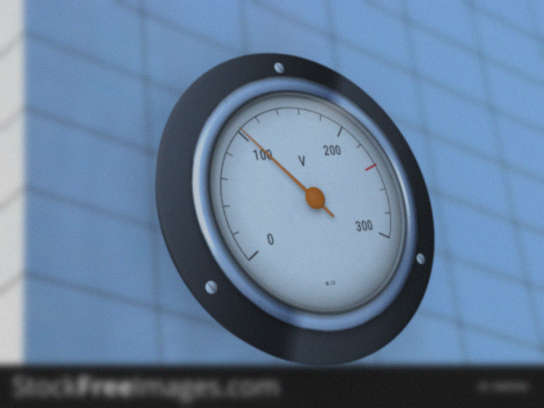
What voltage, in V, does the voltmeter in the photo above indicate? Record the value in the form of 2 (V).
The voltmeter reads 100 (V)
